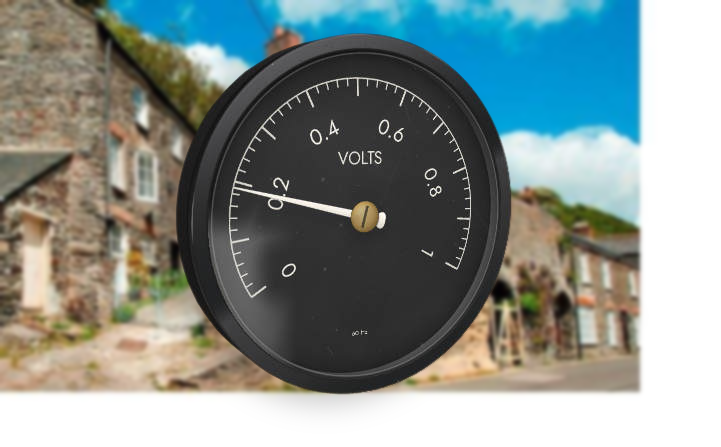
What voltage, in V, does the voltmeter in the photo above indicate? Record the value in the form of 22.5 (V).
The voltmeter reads 0.19 (V)
